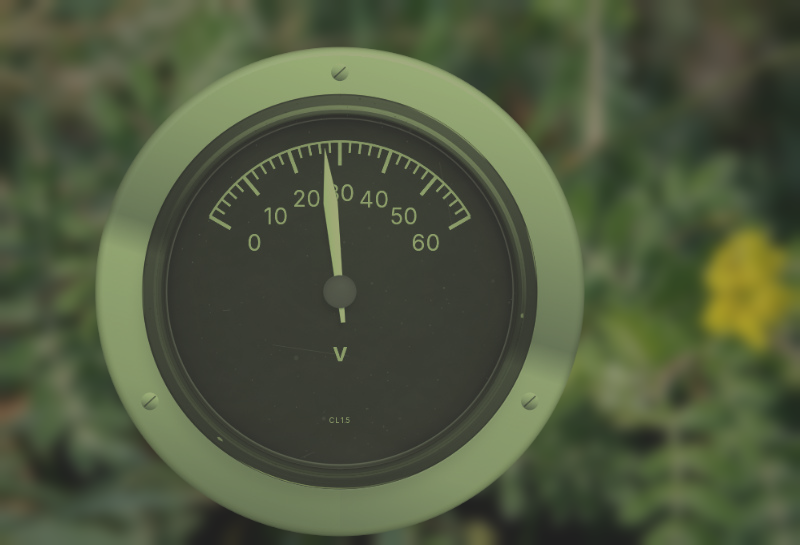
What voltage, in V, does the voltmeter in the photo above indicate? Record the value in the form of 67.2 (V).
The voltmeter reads 27 (V)
